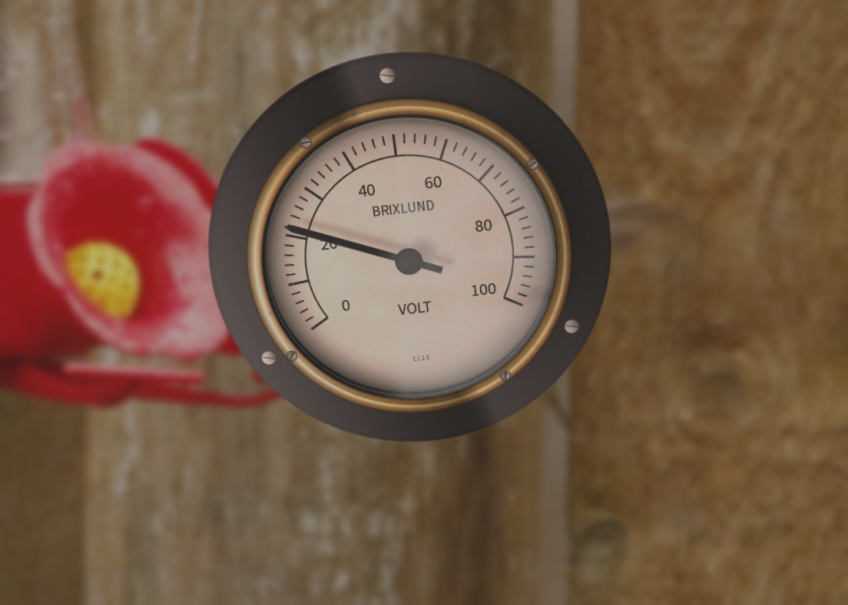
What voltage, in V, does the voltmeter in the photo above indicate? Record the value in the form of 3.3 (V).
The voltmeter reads 22 (V)
